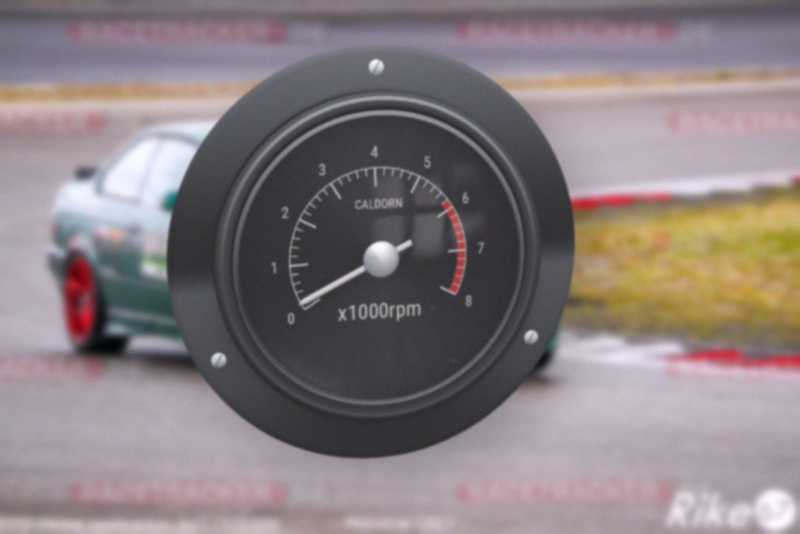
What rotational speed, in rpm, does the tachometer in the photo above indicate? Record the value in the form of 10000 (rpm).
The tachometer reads 200 (rpm)
